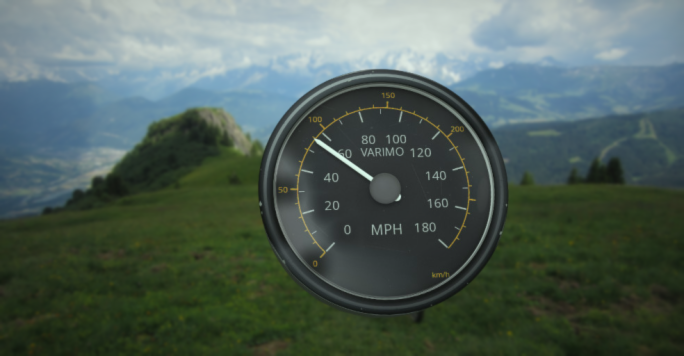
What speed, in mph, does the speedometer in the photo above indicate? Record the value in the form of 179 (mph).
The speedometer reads 55 (mph)
